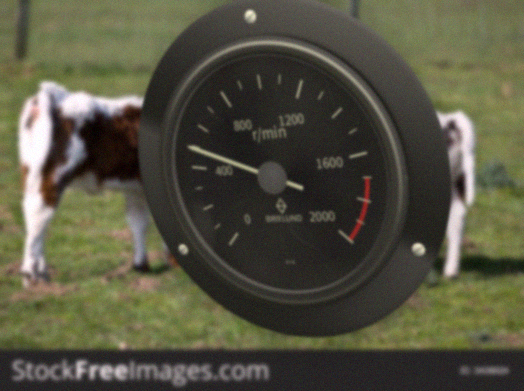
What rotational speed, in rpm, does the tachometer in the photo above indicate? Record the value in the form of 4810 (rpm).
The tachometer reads 500 (rpm)
